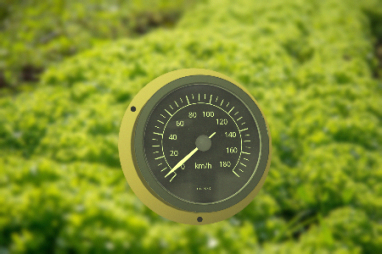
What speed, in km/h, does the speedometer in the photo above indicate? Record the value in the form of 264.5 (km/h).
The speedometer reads 5 (km/h)
